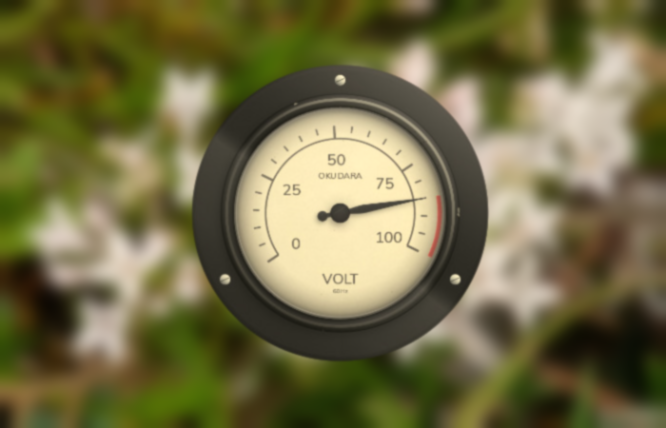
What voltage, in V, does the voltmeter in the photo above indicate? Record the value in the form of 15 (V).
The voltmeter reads 85 (V)
